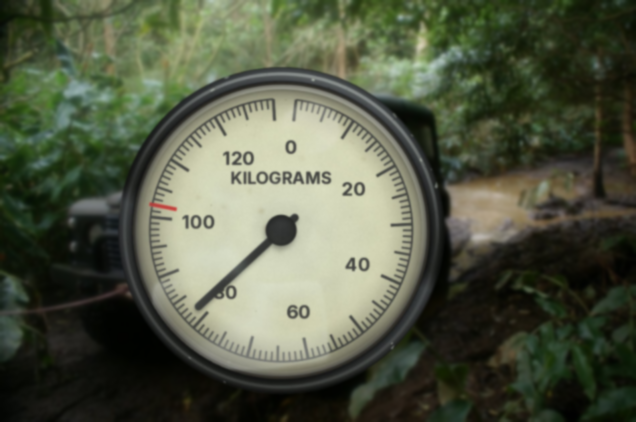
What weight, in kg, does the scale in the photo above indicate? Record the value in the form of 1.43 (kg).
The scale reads 82 (kg)
